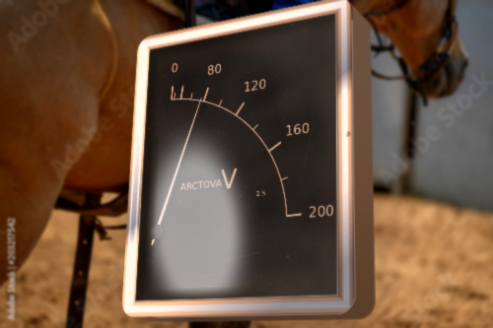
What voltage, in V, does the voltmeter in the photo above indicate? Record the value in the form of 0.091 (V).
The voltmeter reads 80 (V)
